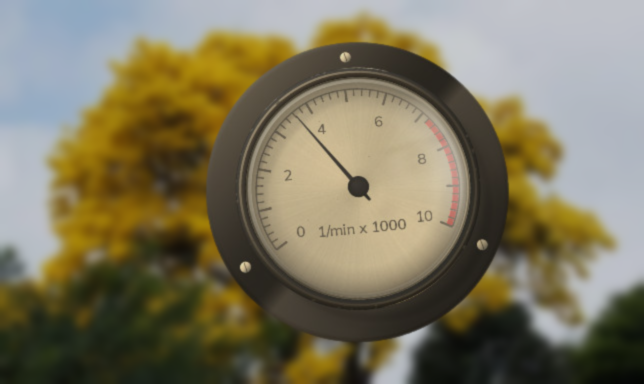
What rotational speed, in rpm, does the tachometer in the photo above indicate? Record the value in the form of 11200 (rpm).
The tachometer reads 3600 (rpm)
